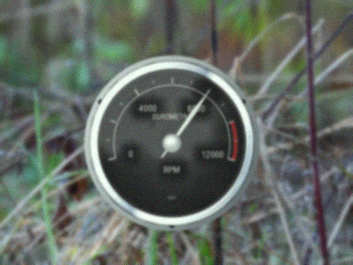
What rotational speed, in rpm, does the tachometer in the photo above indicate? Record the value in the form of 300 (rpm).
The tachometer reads 8000 (rpm)
